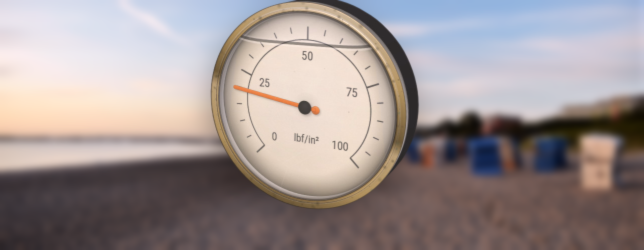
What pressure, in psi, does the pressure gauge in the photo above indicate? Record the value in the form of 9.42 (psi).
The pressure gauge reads 20 (psi)
